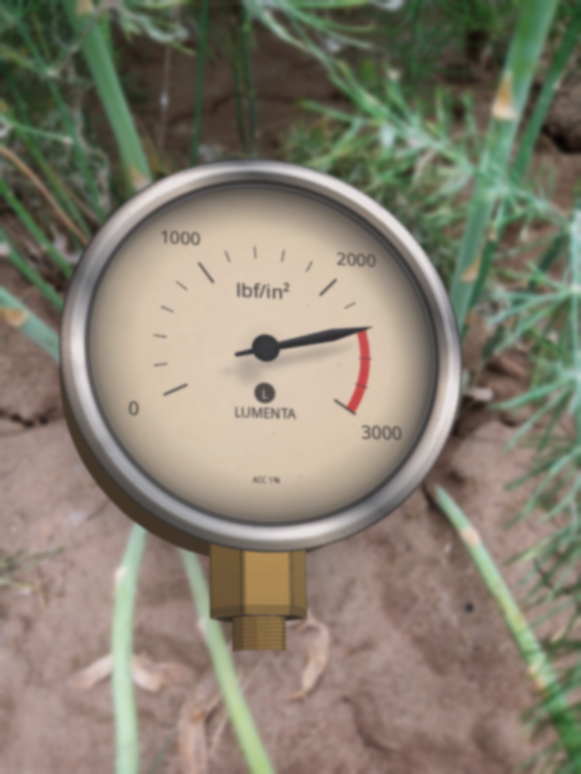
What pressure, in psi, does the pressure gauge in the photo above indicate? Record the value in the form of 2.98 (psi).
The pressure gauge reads 2400 (psi)
